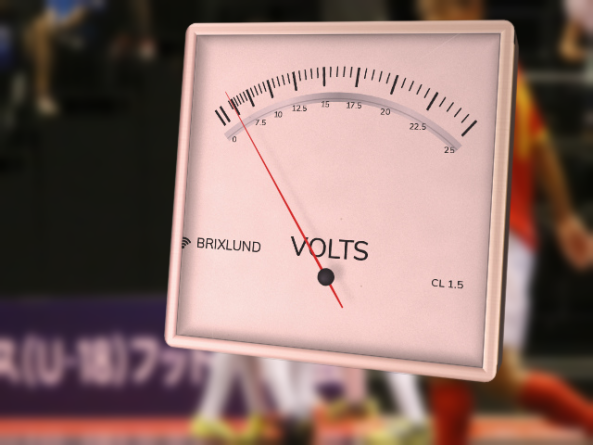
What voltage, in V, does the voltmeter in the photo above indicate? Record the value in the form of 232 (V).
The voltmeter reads 5 (V)
